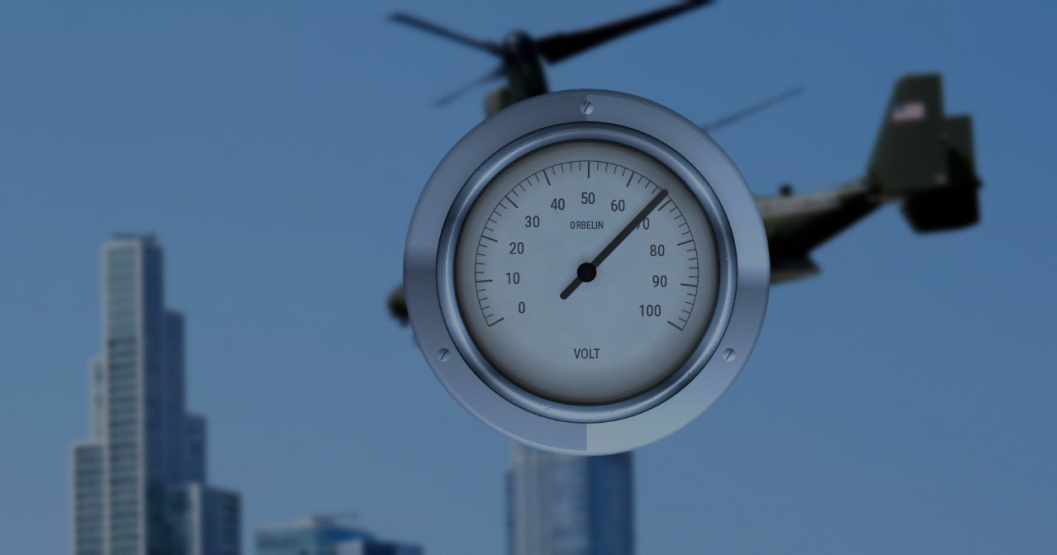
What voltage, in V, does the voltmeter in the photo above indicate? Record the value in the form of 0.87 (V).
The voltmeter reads 68 (V)
